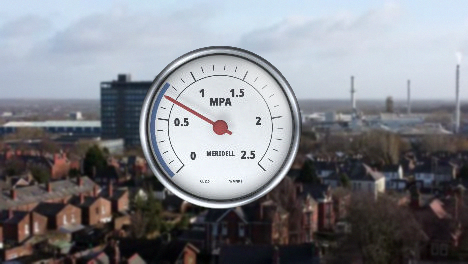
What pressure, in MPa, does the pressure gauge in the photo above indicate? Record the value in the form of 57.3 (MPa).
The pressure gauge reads 0.7 (MPa)
